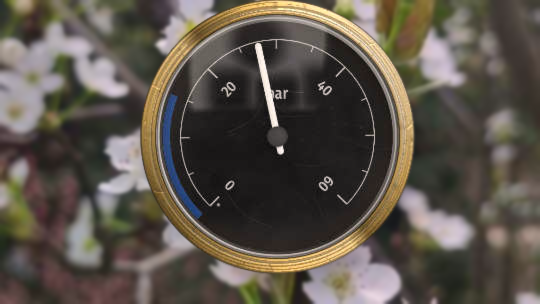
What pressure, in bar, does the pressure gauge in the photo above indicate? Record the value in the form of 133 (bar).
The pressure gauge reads 27.5 (bar)
